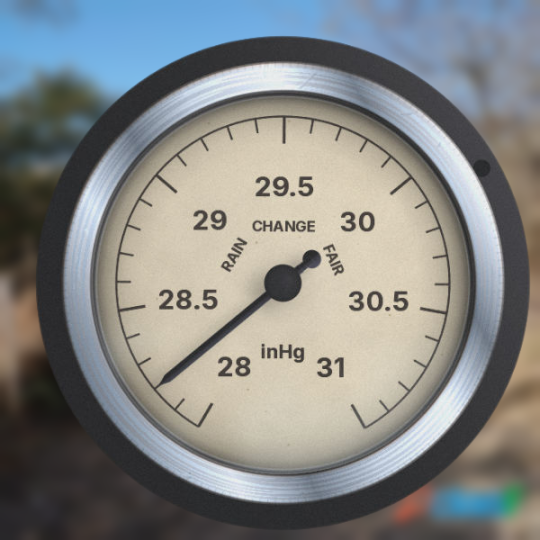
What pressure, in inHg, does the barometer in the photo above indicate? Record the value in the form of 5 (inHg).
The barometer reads 28.2 (inHg)
